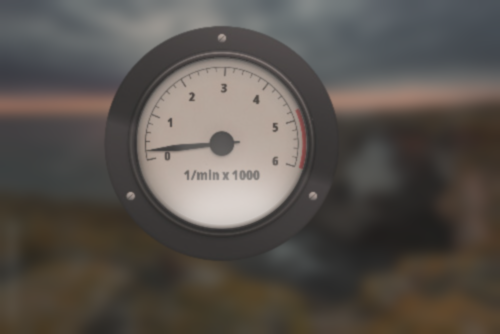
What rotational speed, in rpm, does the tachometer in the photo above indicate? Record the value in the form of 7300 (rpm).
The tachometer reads 200 (rpm)
